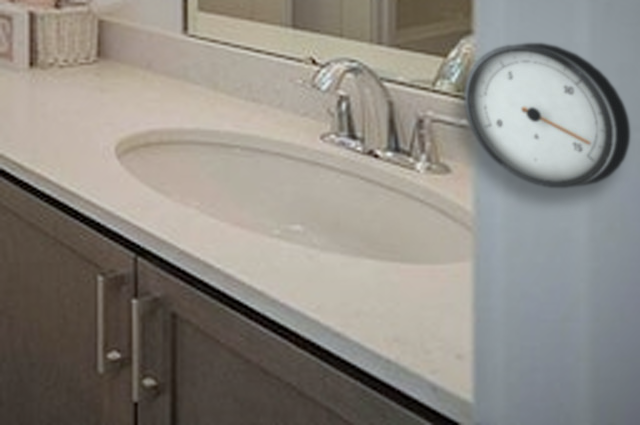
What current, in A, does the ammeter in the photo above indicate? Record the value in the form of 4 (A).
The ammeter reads 14 (A)
